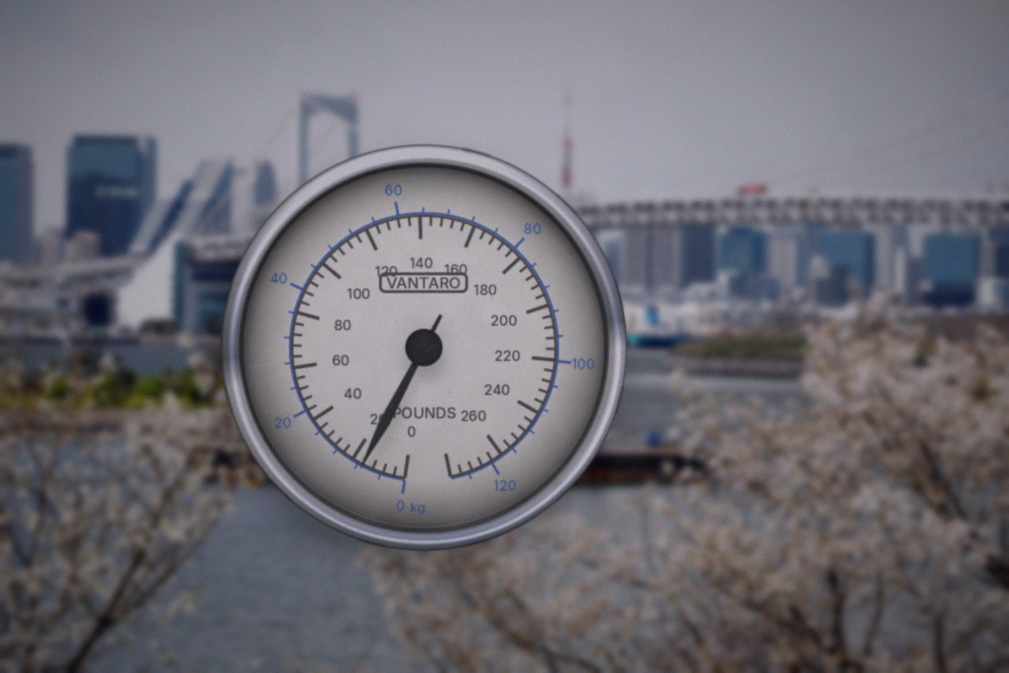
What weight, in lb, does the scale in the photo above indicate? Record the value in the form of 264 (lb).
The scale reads 16 (lb)
